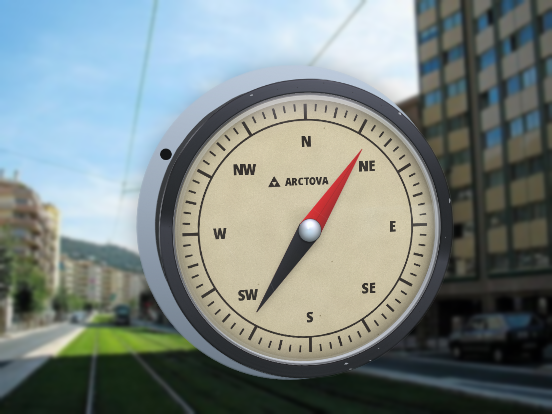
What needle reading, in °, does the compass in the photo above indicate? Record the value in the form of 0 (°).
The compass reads 35 (°)
